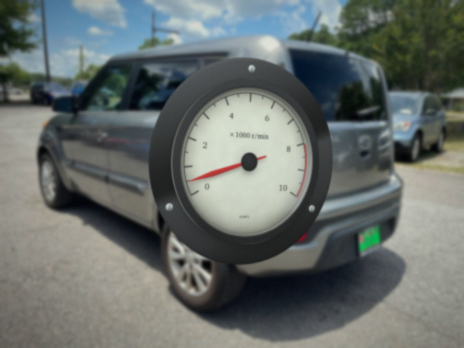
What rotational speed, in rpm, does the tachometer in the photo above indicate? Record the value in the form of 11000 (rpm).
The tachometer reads 500 (rpm)
